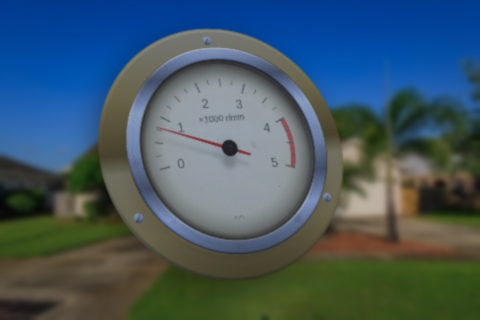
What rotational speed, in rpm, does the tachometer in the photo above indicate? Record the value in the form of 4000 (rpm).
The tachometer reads 750 (rpm)
